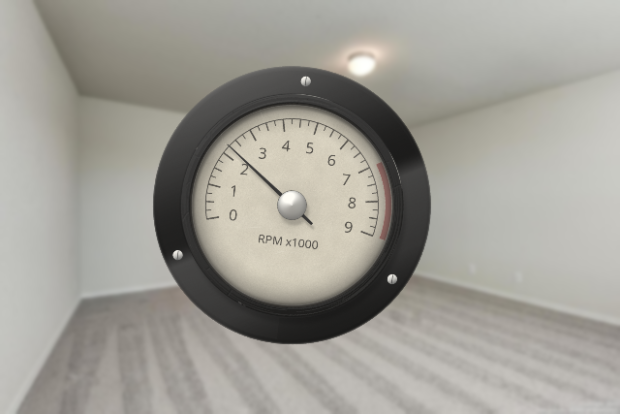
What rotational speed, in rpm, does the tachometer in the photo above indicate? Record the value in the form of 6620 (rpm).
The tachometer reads 2250 (rpm)
